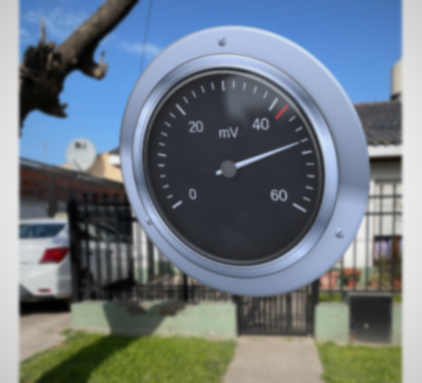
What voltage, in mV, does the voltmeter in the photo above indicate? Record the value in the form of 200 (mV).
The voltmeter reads 48 (mV)
